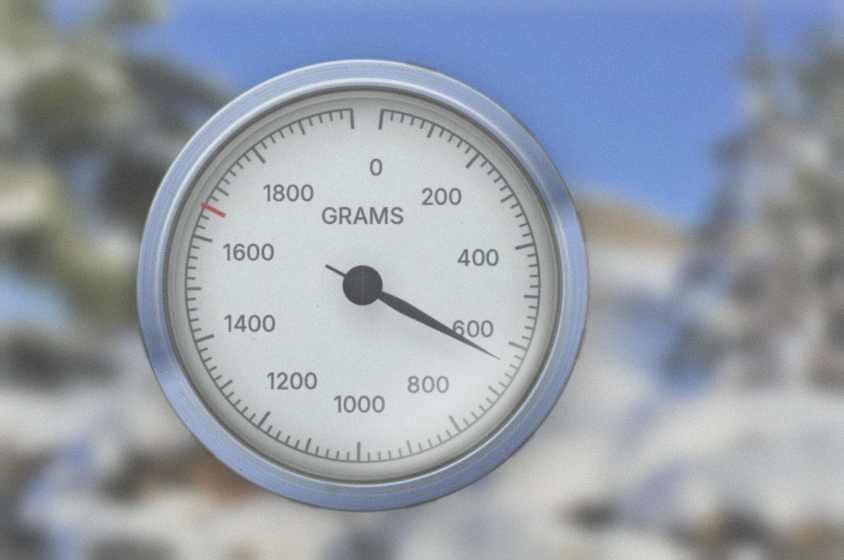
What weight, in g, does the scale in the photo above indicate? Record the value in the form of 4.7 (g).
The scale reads 640 (g)
